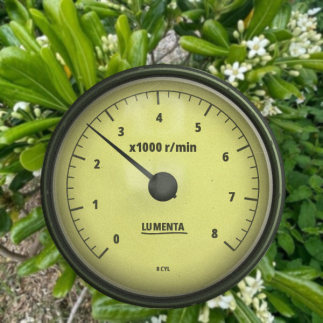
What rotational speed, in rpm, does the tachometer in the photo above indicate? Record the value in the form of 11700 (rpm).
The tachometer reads 2600 (rpm)
